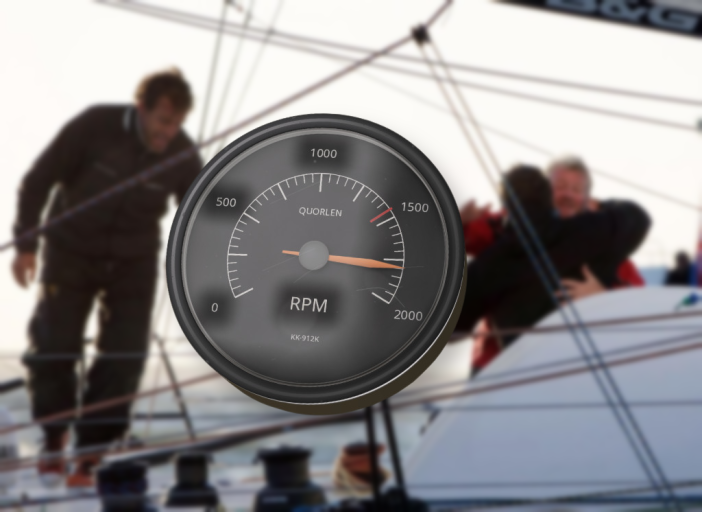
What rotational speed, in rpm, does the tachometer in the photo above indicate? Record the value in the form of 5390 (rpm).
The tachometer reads 1800 (rpm)
